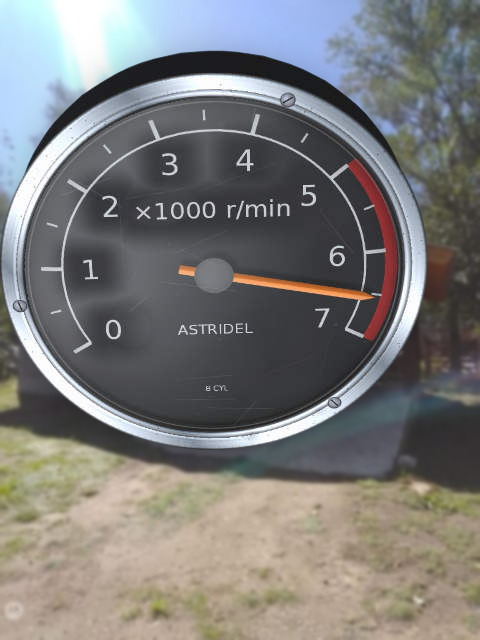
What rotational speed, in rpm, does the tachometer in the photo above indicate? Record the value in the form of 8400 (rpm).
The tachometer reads 6500 (rpm)
